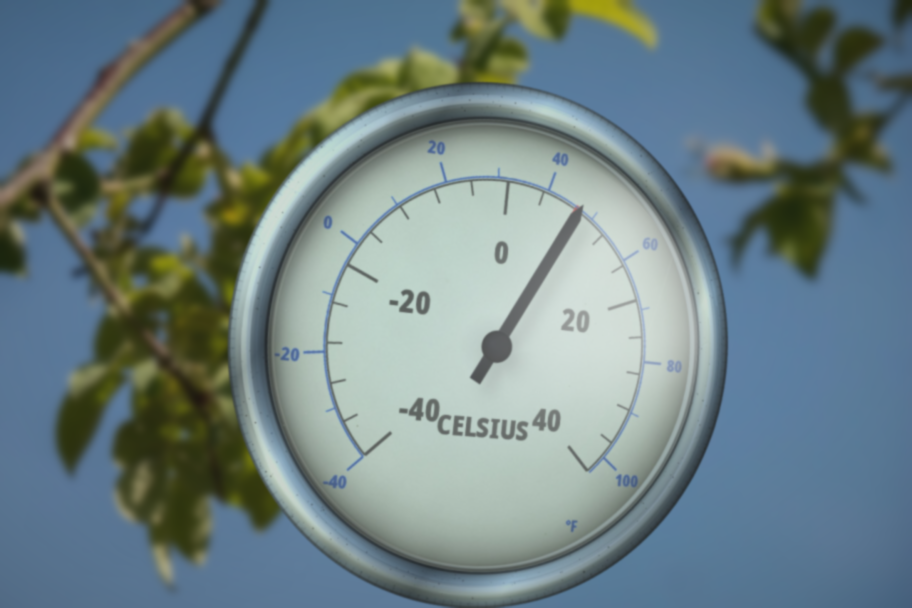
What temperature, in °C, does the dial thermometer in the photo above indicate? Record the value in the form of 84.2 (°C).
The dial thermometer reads 8 (°C)
